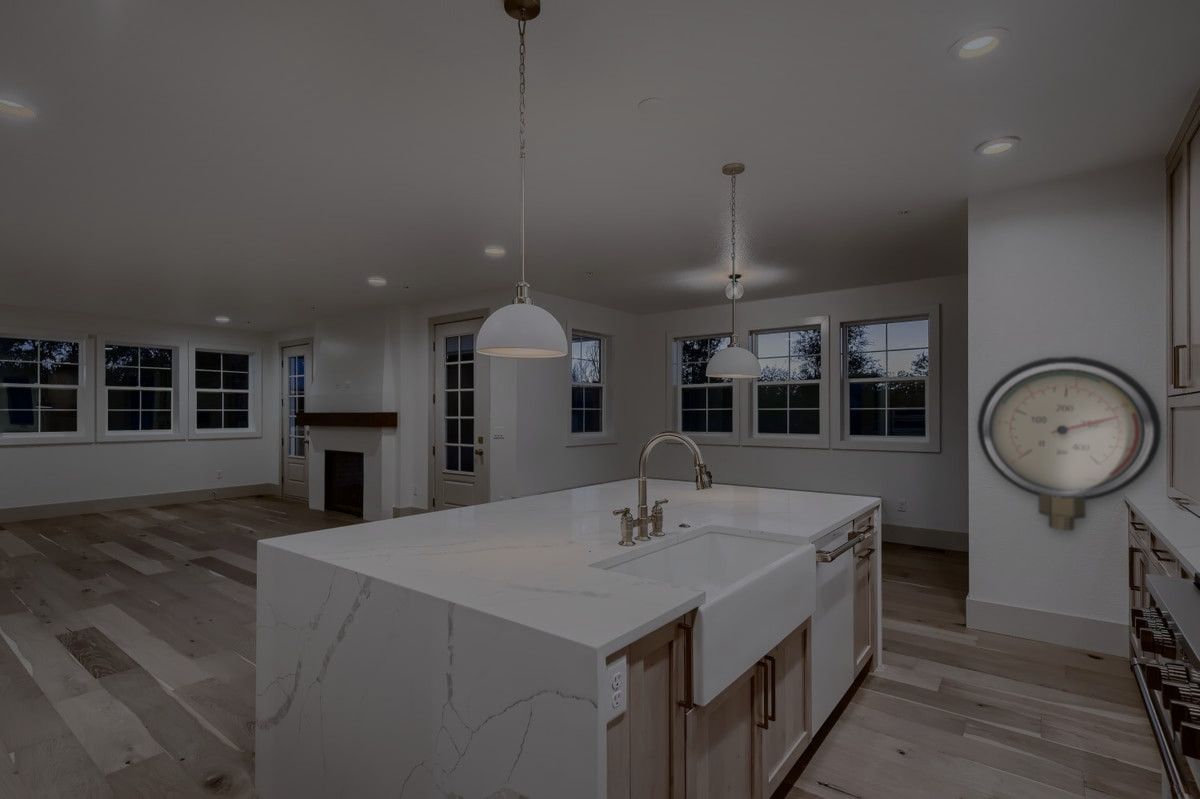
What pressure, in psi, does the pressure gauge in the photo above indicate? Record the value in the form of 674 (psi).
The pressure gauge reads 300 (psi)
